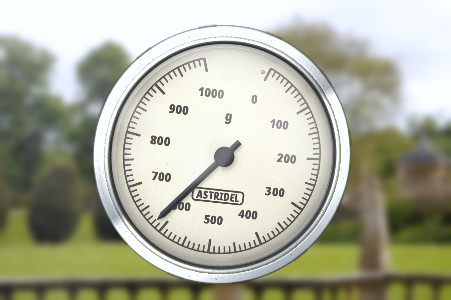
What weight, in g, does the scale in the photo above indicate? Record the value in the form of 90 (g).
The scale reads 620 (g)
